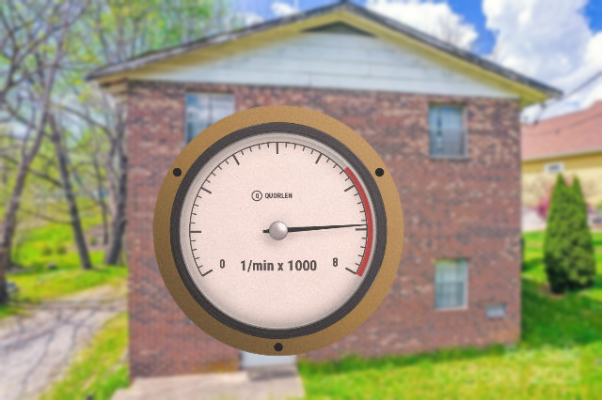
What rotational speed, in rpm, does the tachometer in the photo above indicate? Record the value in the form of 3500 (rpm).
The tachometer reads 6900 (rpm)
